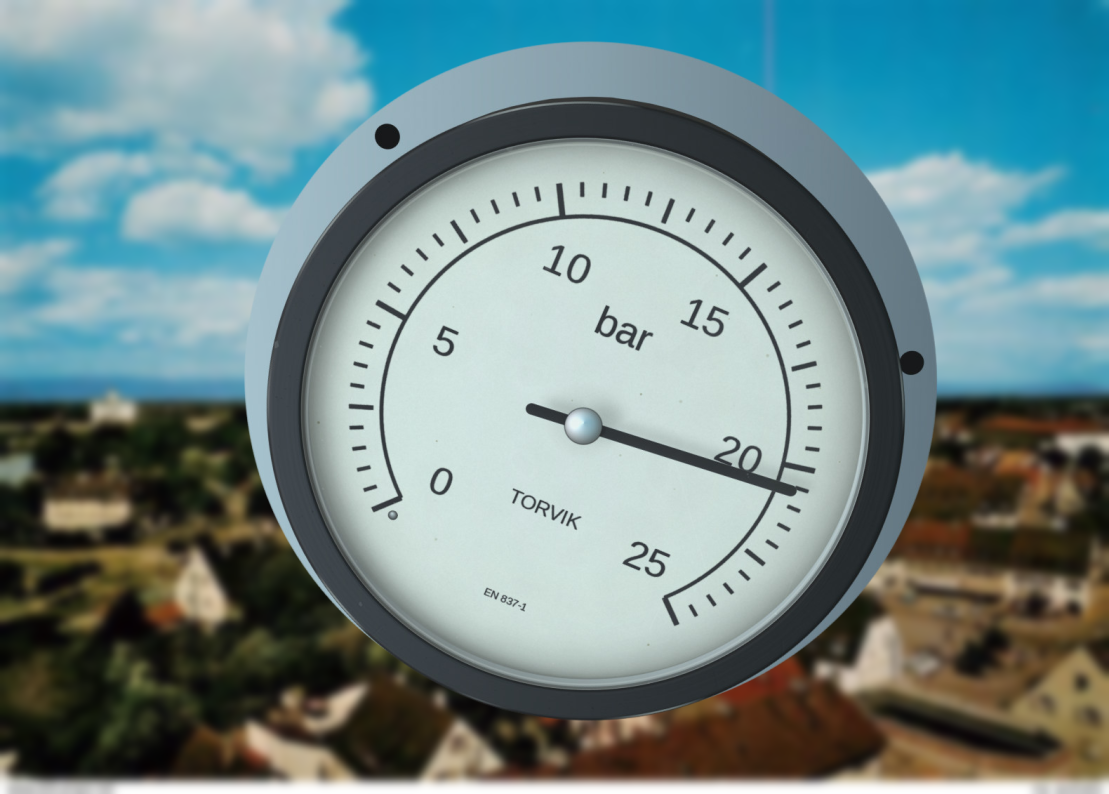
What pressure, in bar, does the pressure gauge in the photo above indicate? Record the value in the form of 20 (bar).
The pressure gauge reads 20.5 (bar)
